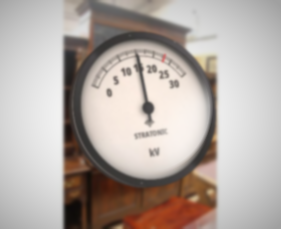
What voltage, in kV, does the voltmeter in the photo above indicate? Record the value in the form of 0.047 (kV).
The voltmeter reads 15 (kV)
